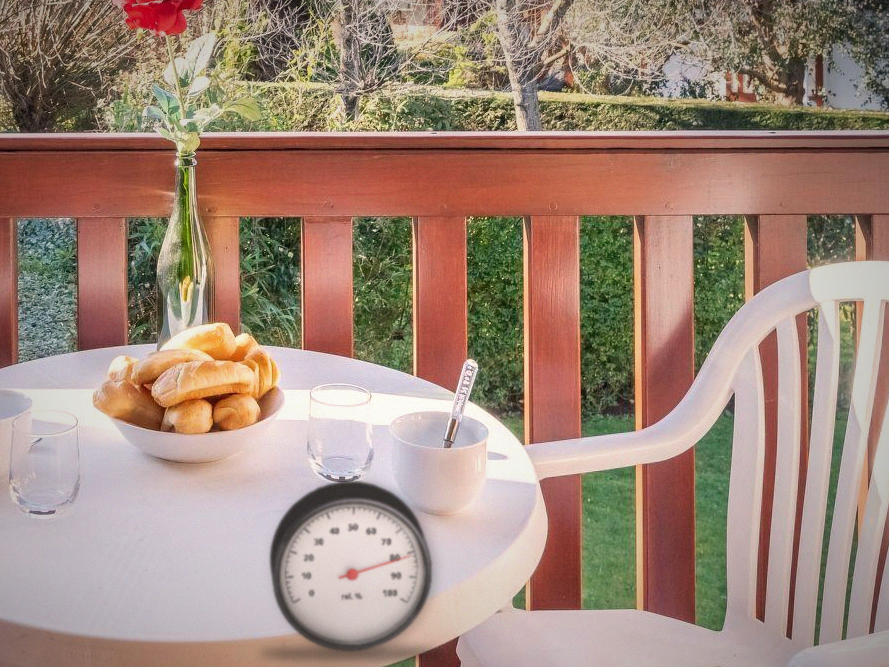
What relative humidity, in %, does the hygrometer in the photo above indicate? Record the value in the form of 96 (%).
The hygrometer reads 80 (%)
